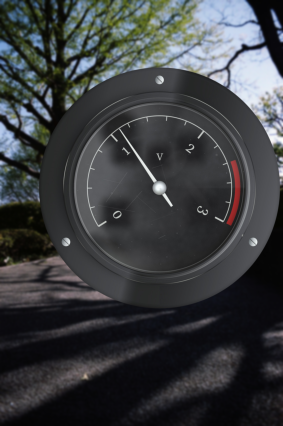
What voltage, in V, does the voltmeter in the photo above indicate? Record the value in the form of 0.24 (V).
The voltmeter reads 1.1 (V)
